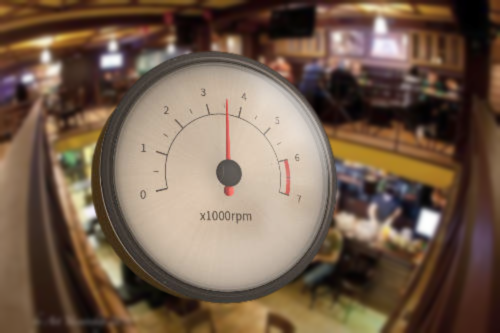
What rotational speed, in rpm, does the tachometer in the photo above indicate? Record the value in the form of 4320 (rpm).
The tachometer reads 3500 (rpm)
